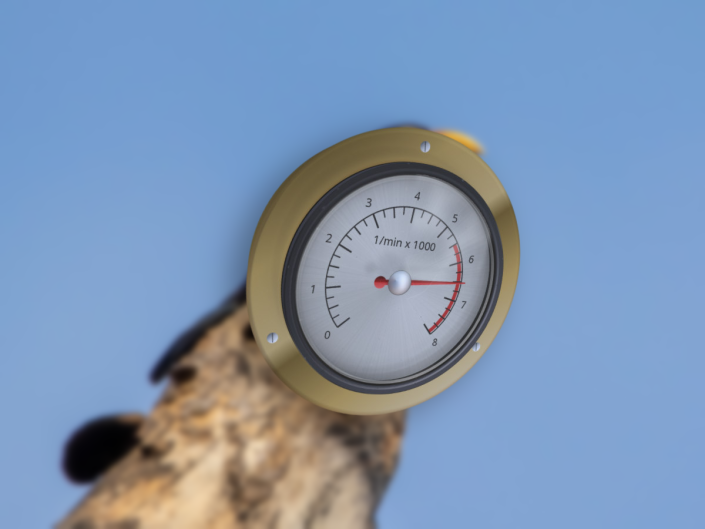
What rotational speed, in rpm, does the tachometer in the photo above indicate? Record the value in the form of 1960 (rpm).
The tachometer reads 6500 (rpm)
